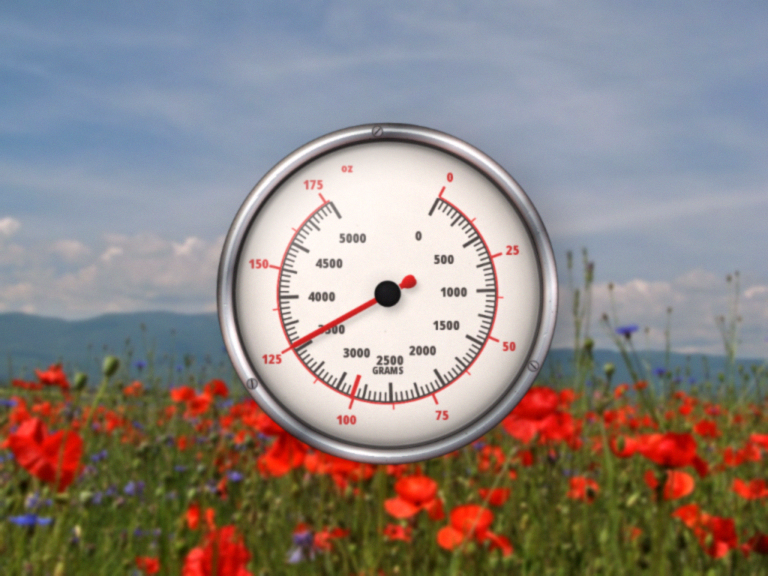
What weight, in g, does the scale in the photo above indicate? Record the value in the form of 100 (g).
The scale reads 3550 (g)
